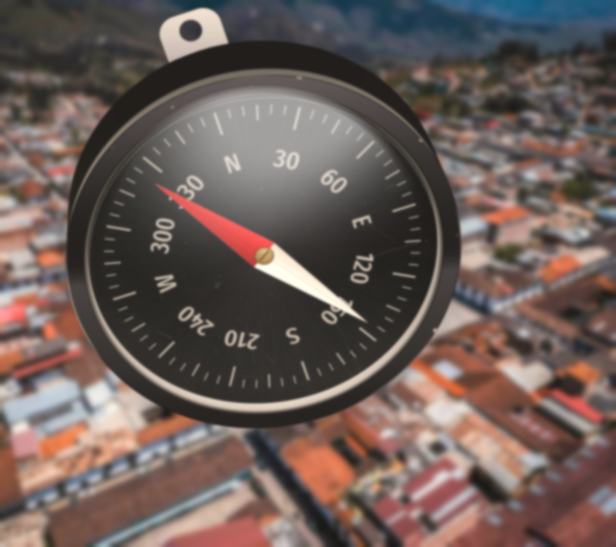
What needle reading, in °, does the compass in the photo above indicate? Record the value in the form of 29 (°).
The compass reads 325 (°)
